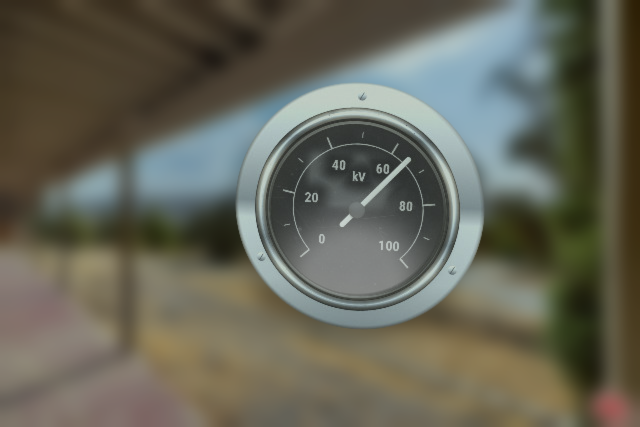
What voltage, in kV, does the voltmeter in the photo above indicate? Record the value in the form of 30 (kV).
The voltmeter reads 65 (kV)
